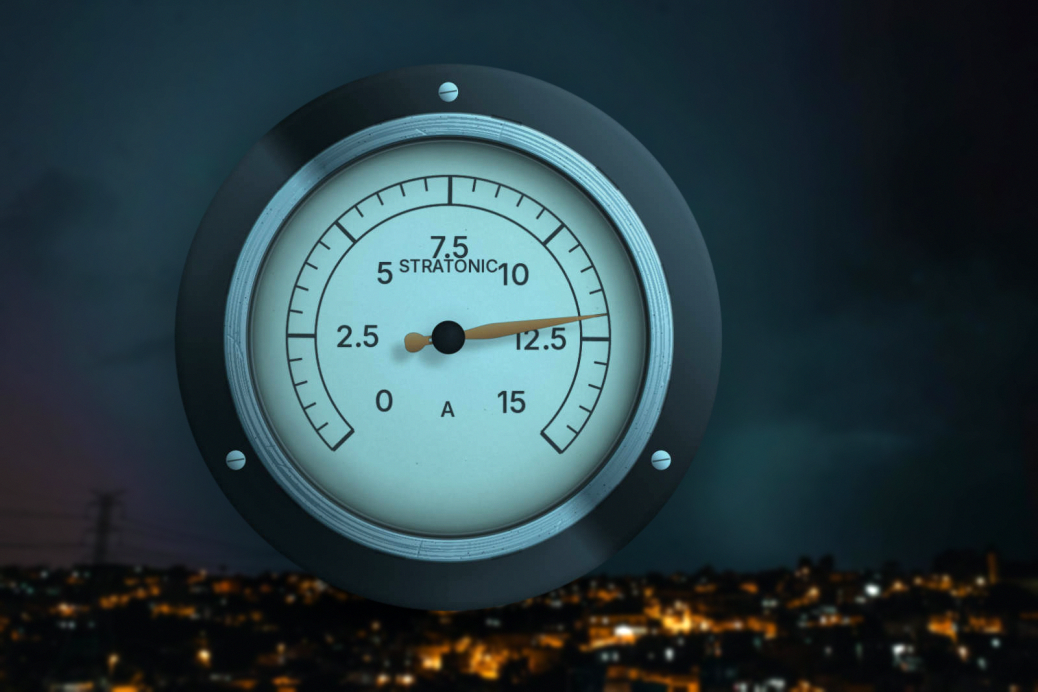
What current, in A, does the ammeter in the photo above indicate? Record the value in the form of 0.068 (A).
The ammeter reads 12 (A)
